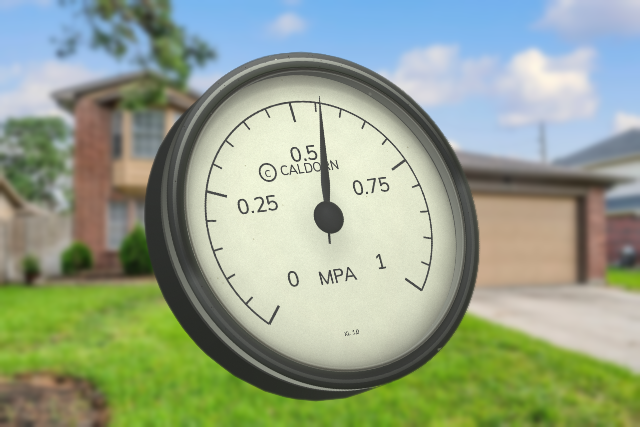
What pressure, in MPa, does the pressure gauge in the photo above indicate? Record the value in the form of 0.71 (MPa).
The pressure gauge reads 0.55 (MPa)
